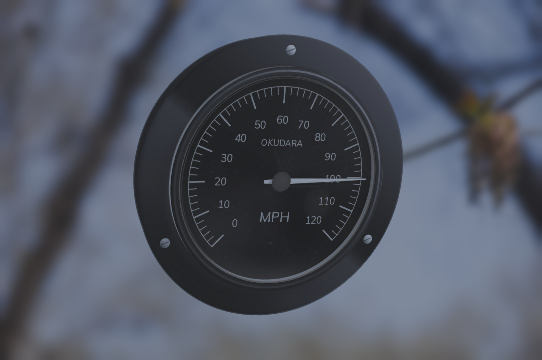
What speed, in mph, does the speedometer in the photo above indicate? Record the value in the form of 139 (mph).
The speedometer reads 100 (mph)
